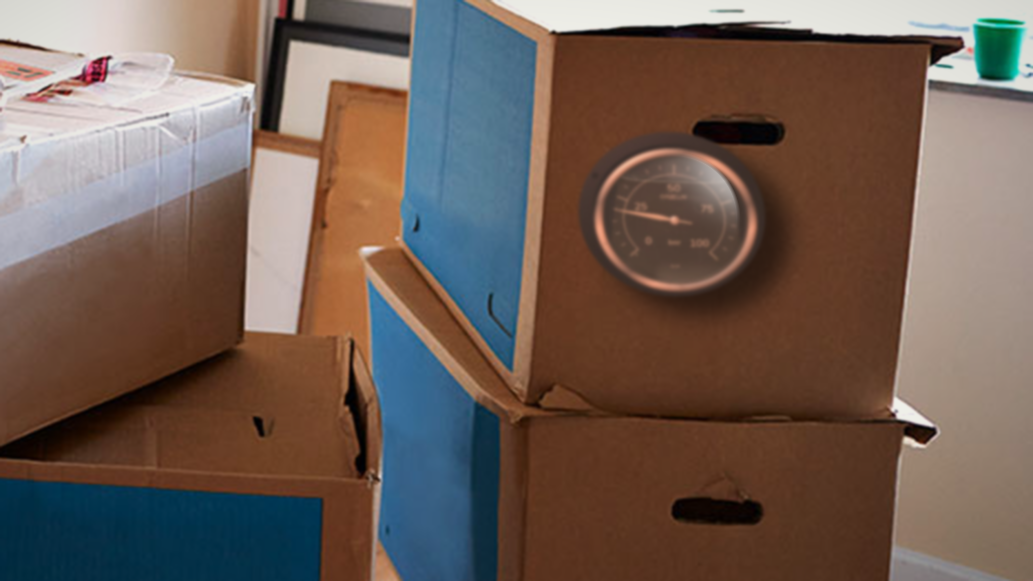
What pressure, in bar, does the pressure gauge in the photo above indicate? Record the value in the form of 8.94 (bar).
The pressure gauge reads 20 (bar)
